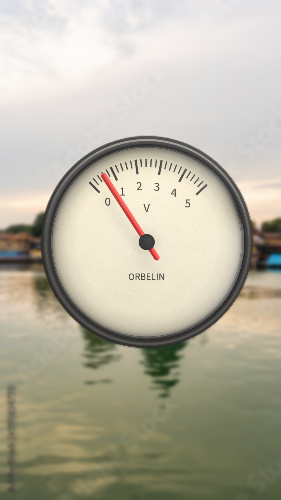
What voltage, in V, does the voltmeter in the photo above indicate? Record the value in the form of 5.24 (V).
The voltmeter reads 0.6 (V)
